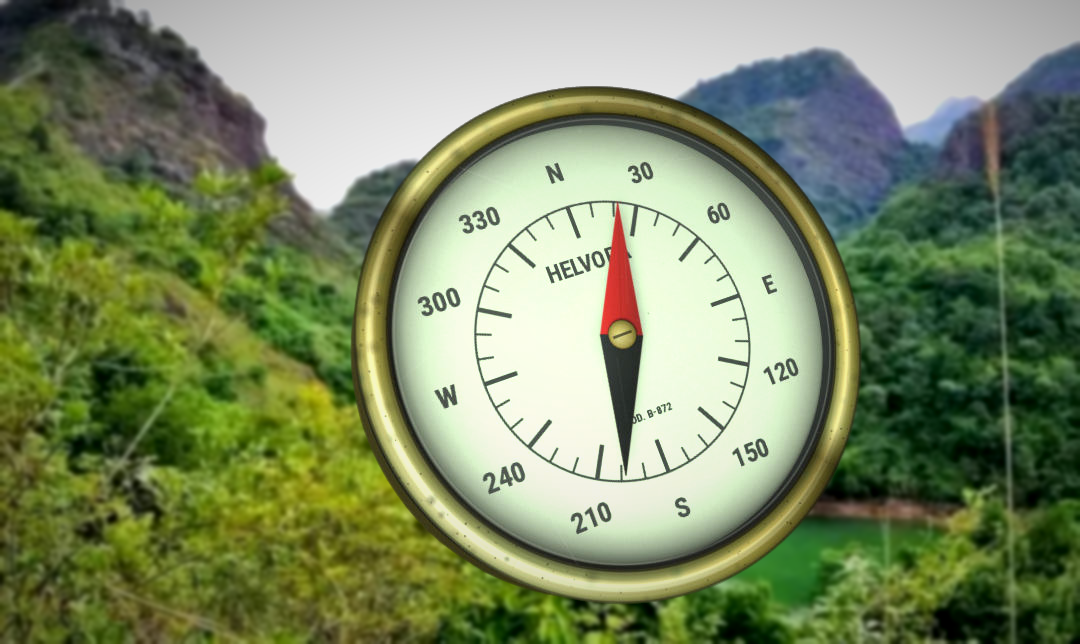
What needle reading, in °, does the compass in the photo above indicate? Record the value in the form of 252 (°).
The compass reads 20 (°)
